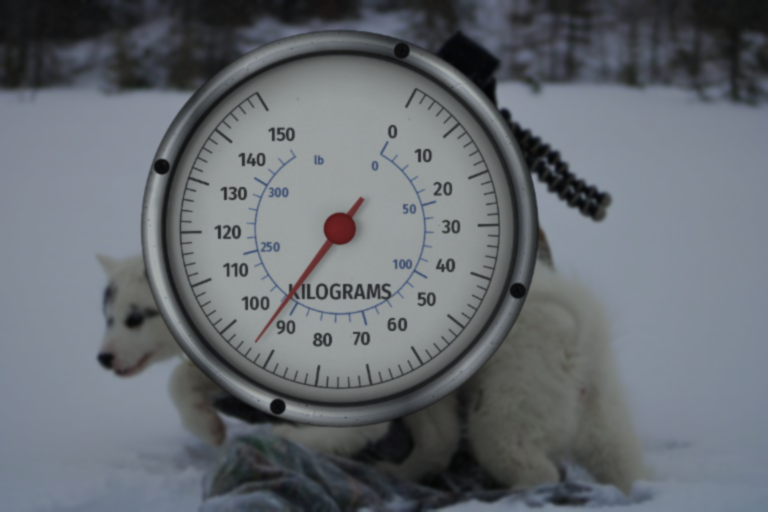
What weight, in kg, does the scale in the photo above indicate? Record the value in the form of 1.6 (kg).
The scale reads 94 (kg)
